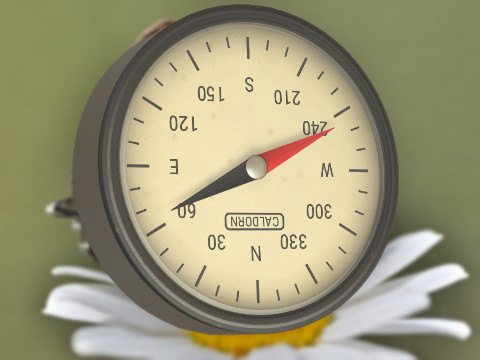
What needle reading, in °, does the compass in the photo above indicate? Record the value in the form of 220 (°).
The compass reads 245 (°)
